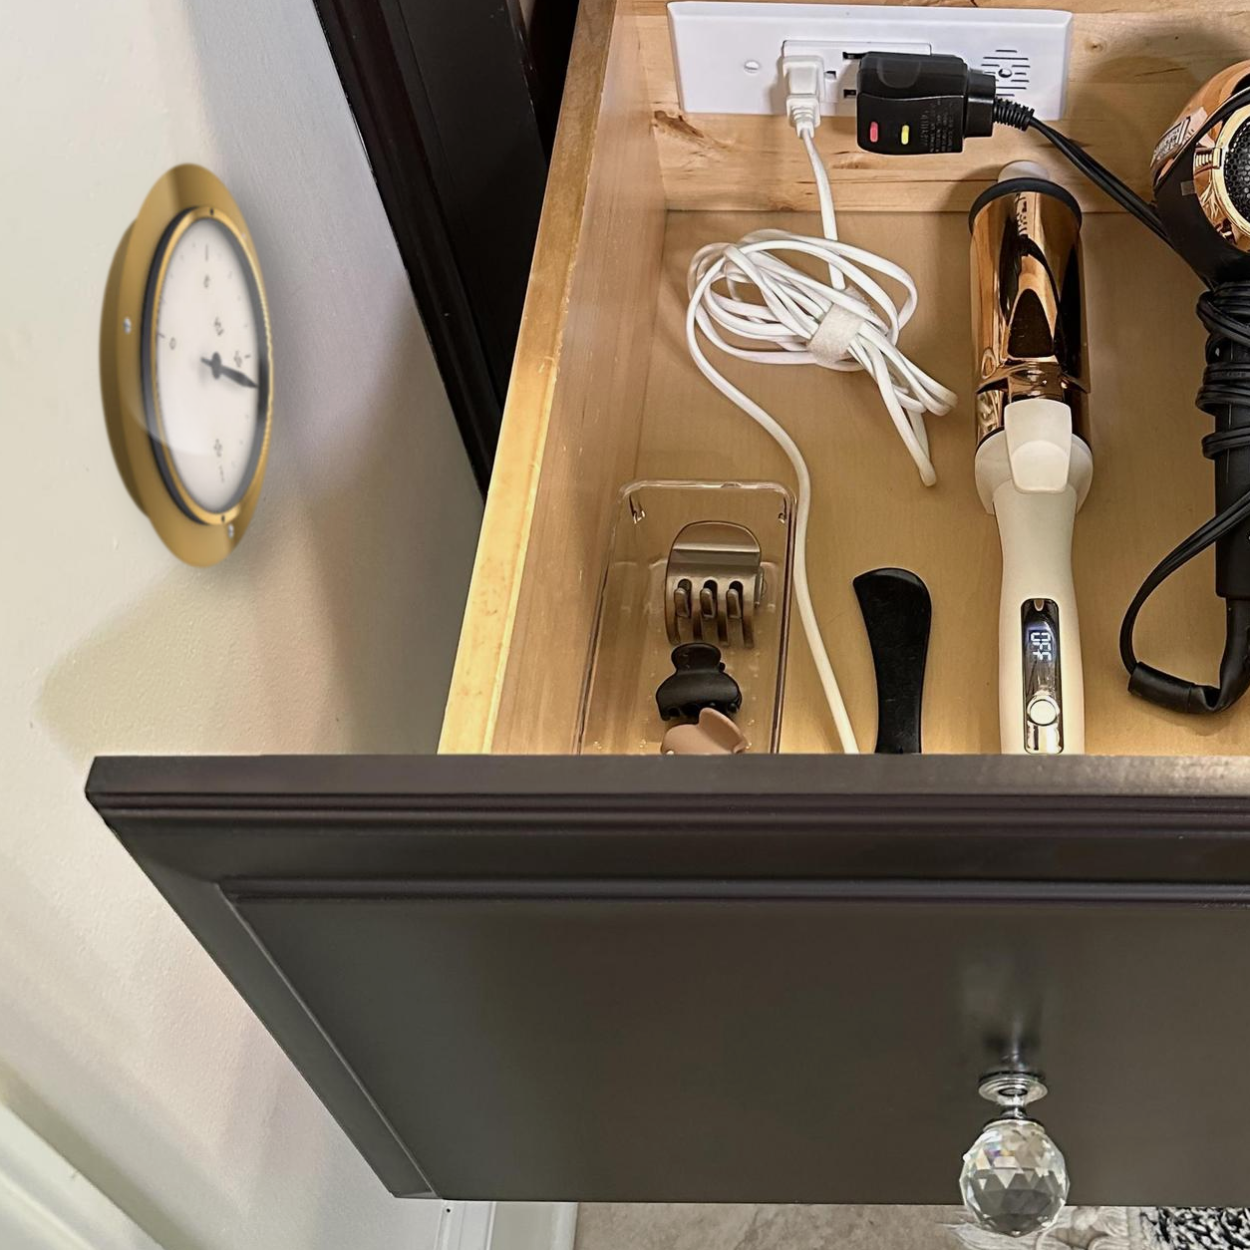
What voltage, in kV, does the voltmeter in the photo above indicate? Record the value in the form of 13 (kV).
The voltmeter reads 11 (kV)
